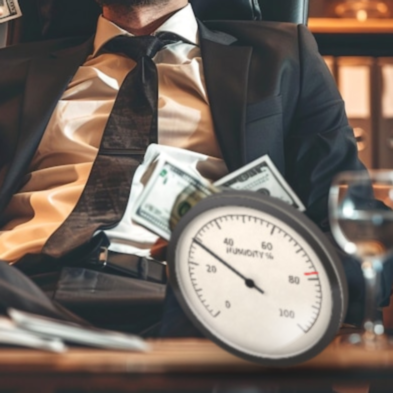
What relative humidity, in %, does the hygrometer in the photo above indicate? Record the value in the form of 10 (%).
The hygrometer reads 30 (%)
